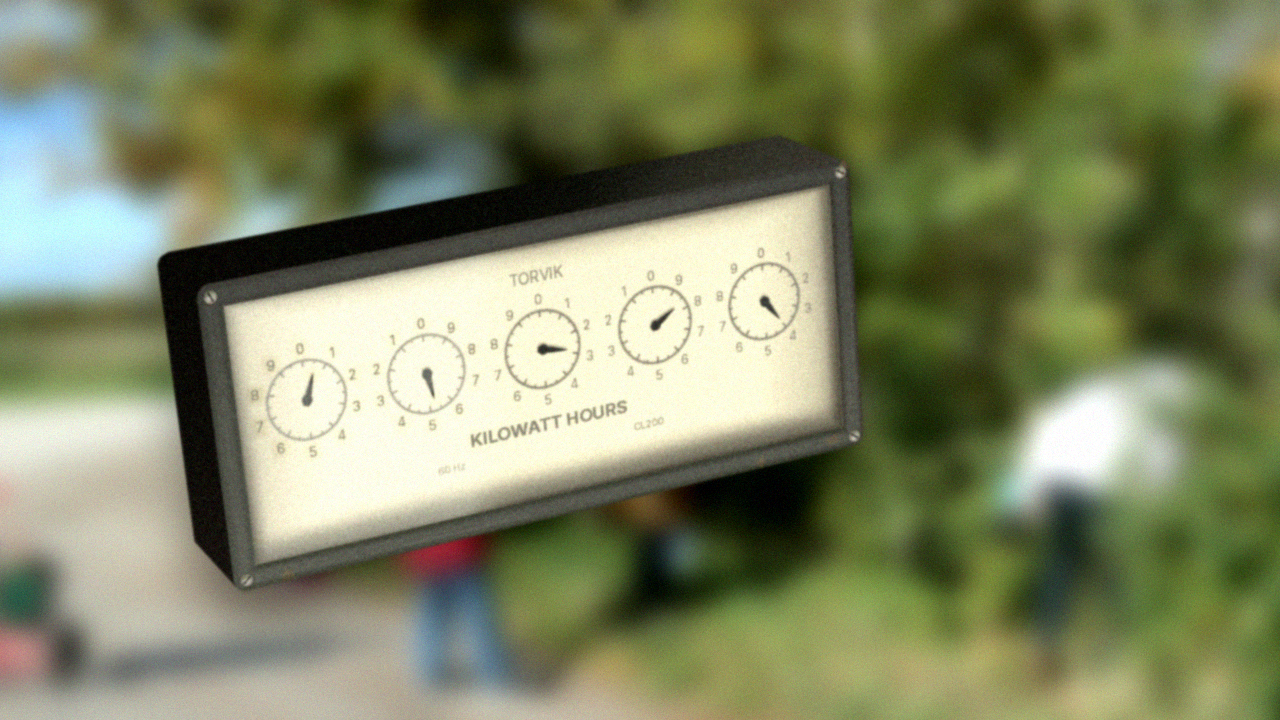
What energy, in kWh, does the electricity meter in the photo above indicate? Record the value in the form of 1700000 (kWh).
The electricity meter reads 5284 (kWh)
